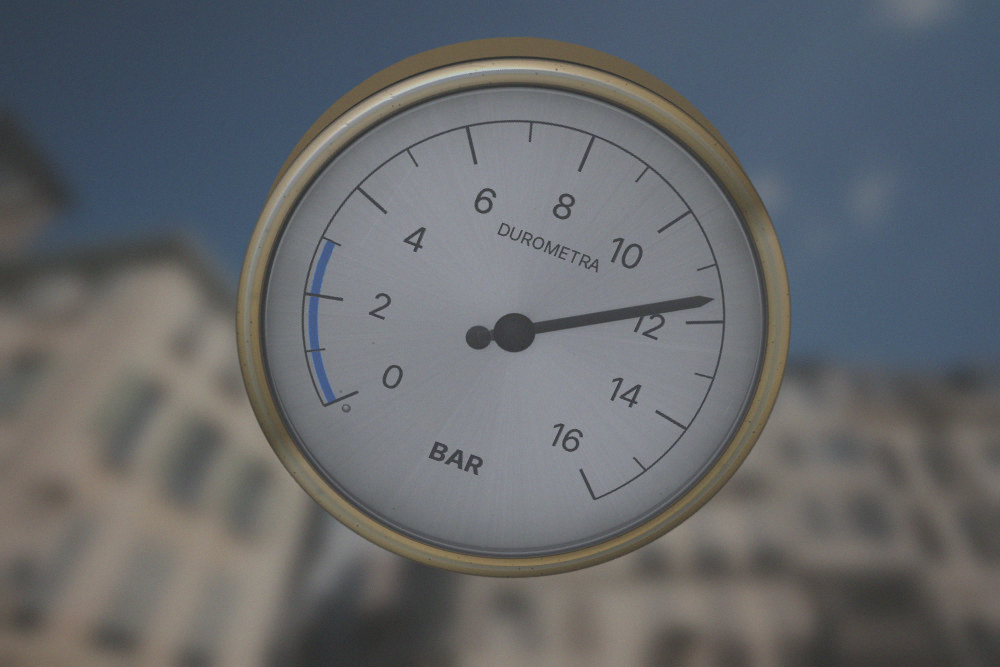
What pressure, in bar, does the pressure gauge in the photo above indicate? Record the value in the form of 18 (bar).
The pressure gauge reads 11.5 (bar)
